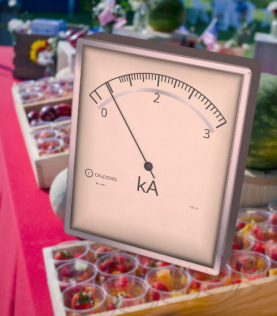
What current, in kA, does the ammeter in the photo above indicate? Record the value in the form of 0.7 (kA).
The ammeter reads 1 (kA)
